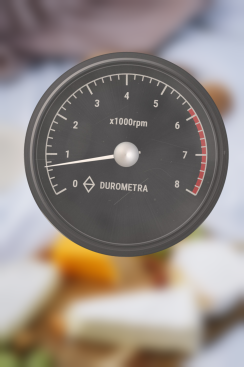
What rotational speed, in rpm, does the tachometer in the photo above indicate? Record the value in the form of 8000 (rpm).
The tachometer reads 700 (rpm)
